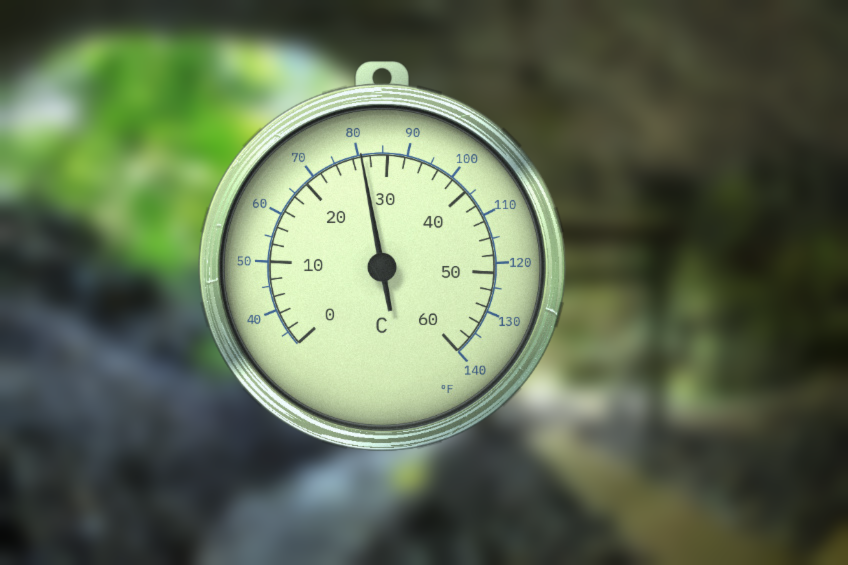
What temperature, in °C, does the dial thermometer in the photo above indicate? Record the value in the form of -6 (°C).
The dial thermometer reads 27 (°C)
